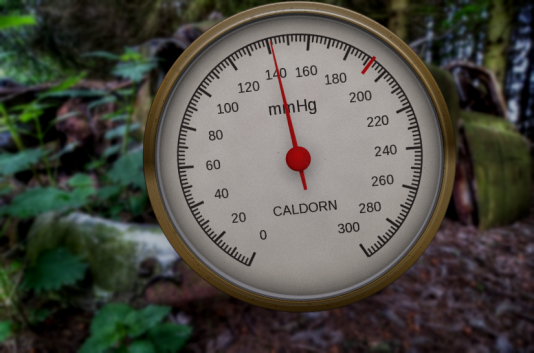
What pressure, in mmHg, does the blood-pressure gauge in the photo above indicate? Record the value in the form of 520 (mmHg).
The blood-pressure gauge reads 142 (mmHg)
